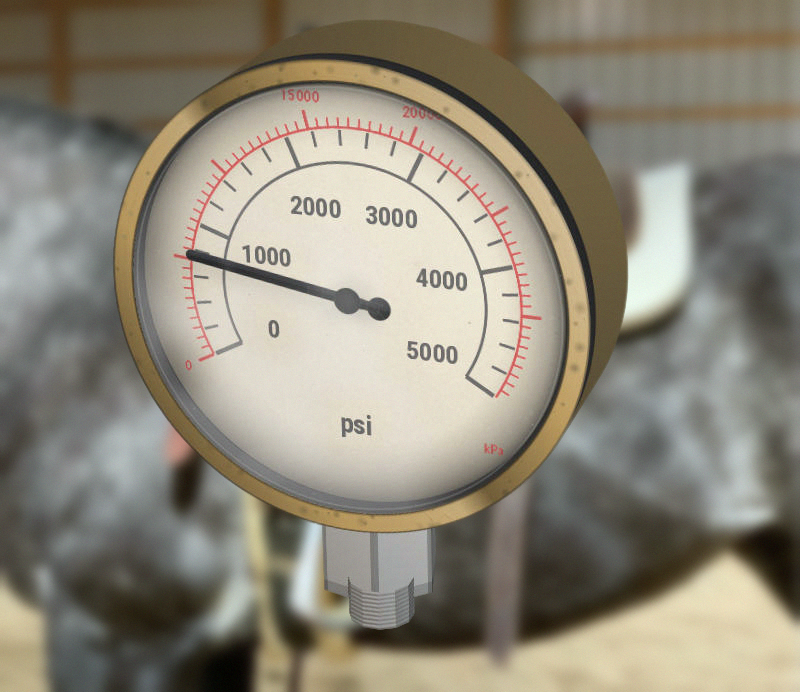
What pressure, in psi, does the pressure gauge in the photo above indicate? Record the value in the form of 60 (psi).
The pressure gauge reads 800 (psi)
